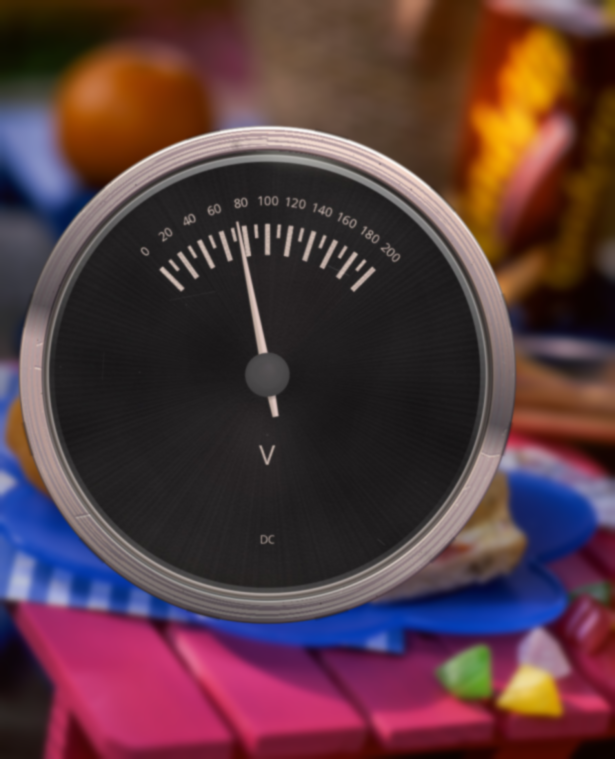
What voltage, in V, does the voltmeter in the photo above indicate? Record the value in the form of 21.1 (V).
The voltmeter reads 75 (V)
